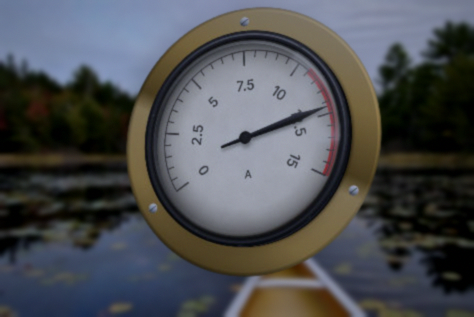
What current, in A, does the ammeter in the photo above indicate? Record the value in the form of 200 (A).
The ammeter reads 12.25 (A)
